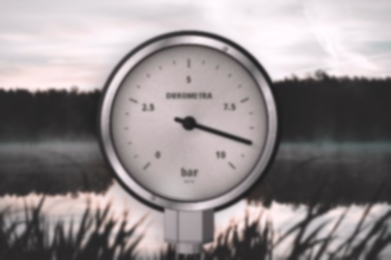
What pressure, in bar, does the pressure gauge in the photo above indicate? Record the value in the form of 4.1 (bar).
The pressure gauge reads 9 (bar)
